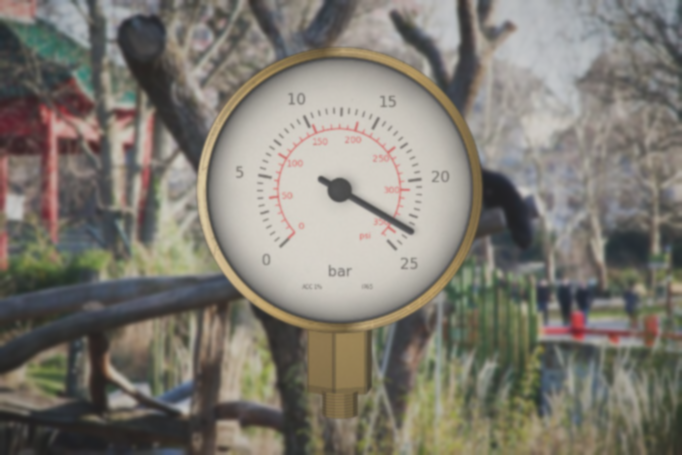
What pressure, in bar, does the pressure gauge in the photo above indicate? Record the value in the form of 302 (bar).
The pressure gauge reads 23.5 (bar)
